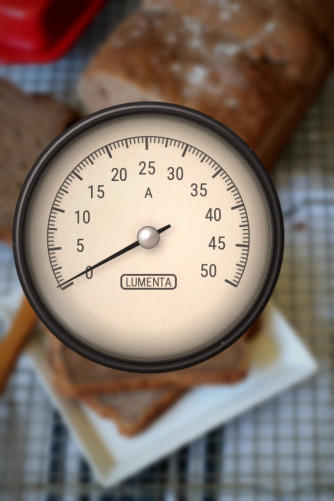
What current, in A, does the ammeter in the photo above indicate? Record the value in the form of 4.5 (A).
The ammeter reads 0.5 (A)
